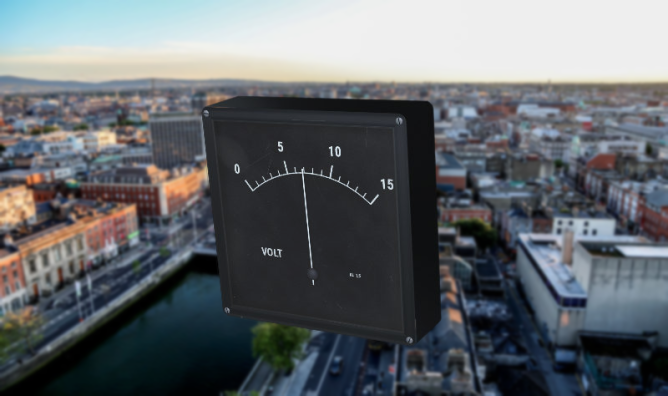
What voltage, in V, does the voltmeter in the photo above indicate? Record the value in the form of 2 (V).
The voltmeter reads 7 (V)
